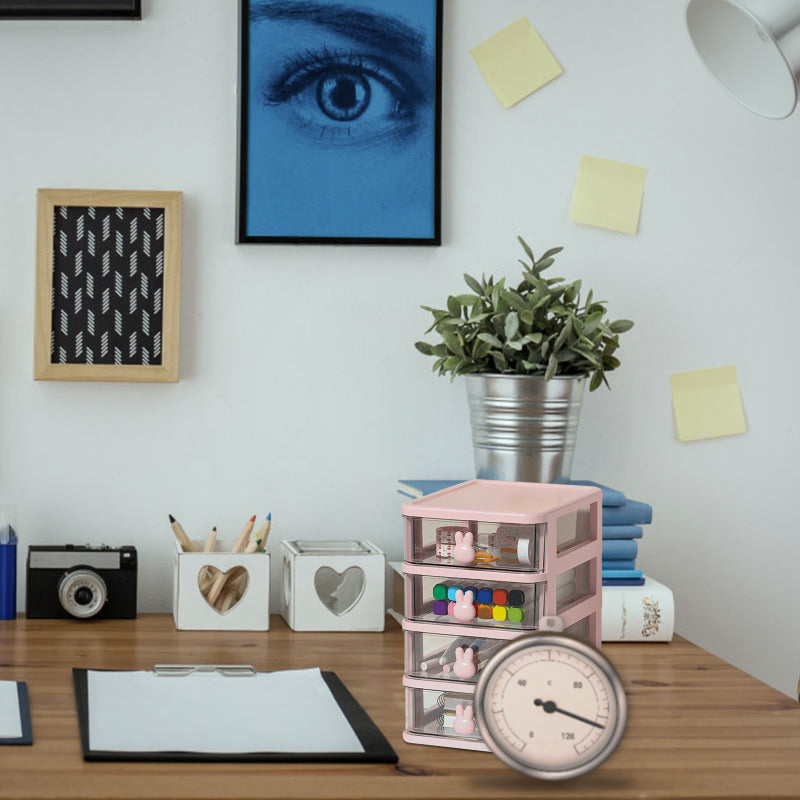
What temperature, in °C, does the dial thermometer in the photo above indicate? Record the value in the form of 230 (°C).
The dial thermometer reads 104 (°C)
